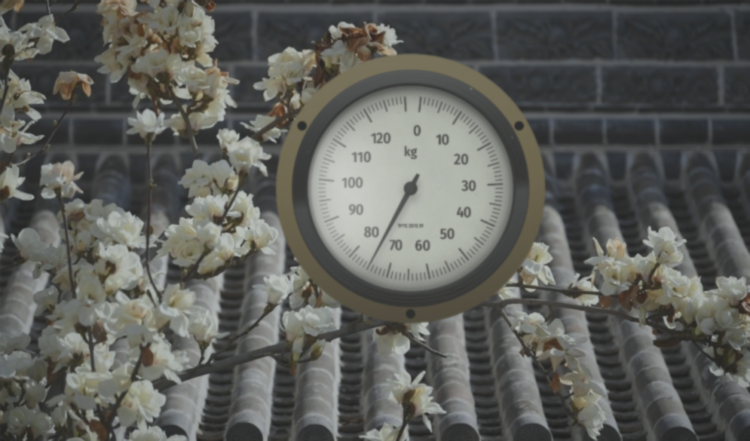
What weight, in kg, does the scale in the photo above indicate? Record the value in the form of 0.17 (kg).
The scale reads 75 (kg)
